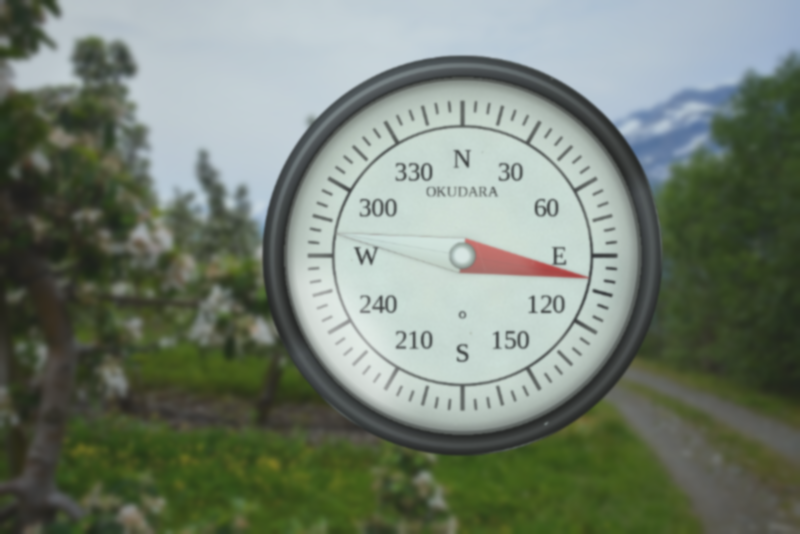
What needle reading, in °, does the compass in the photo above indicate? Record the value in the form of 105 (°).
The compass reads 100 (°)
